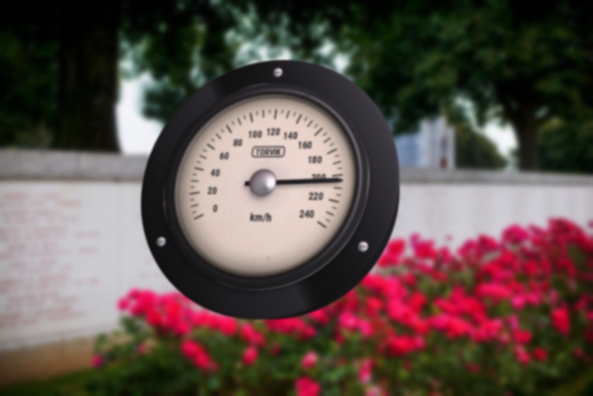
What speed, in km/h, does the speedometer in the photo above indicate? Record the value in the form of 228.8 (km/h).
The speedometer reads 205 (km/h)
